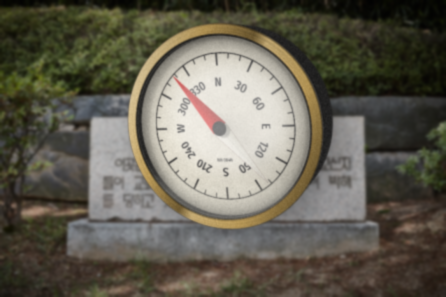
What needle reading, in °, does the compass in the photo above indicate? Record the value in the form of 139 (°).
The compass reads 320 (°)
